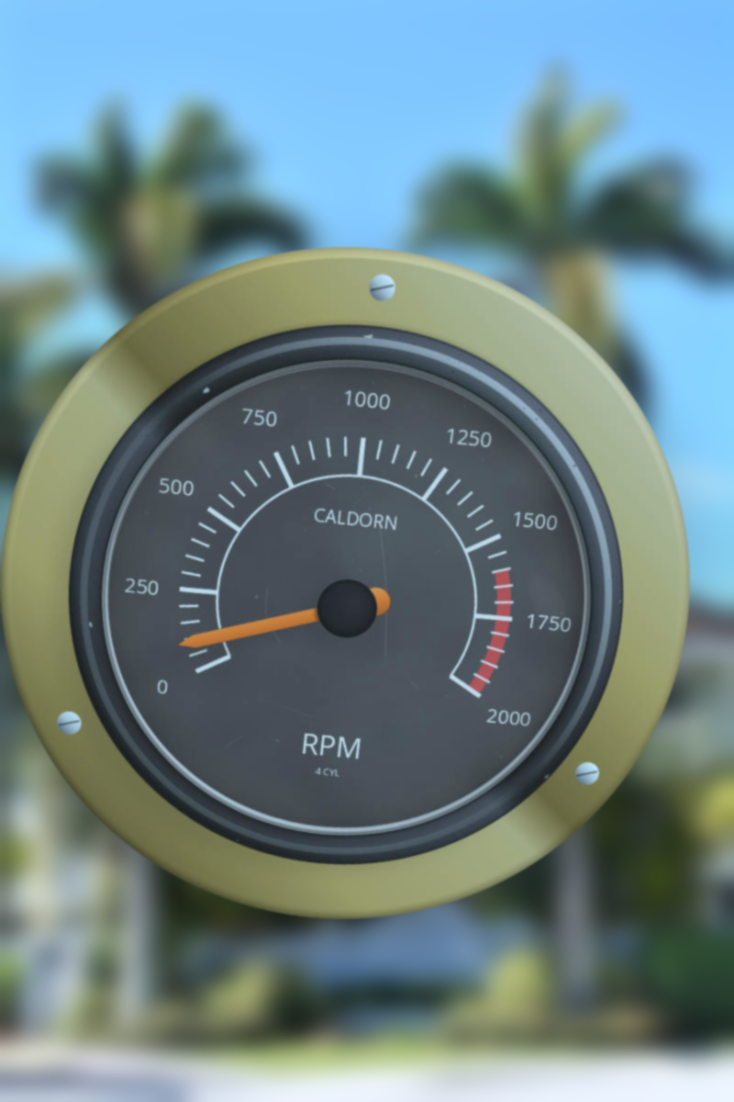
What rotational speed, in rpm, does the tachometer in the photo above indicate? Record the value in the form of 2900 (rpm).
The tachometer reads 100 (rpm)
